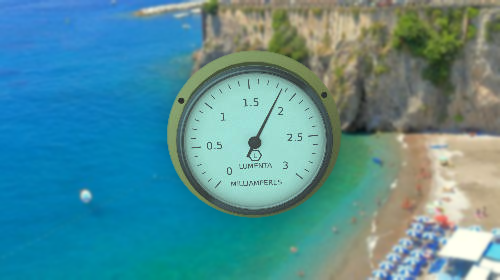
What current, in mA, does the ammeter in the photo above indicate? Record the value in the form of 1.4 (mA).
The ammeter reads 1.85 (mA)
